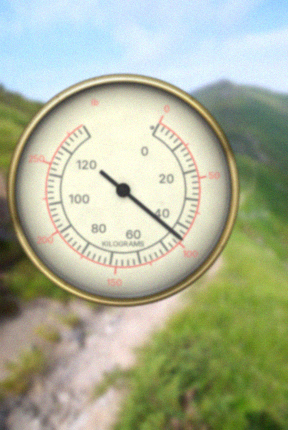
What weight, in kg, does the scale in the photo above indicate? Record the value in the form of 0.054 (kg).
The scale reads 44 (kg)
